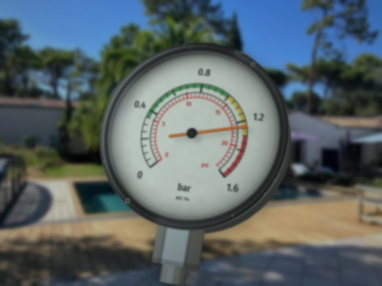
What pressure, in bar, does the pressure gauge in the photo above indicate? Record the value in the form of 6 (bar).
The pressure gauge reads 1.25 (bar)
